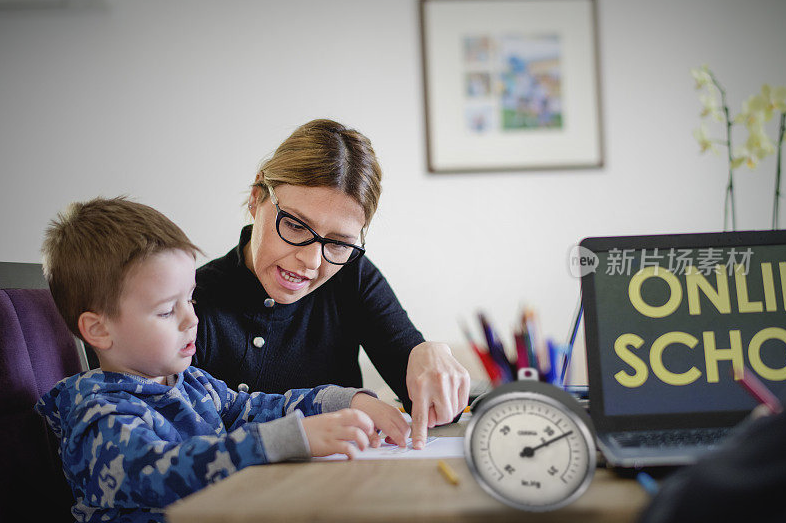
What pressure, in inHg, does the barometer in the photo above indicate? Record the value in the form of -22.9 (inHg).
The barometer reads 30.2 (inHg)
